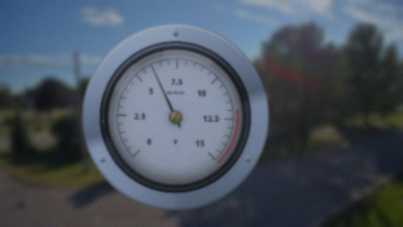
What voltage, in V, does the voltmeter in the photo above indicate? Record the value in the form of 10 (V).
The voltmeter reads 6 (V)
